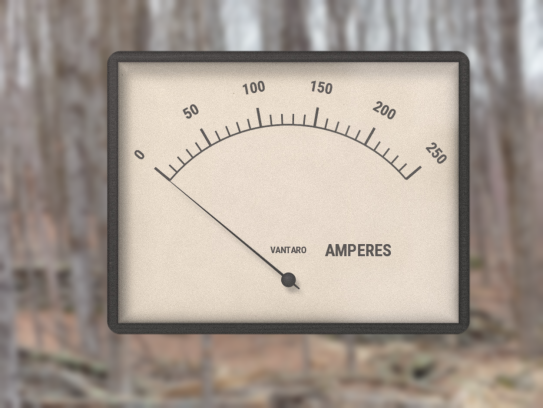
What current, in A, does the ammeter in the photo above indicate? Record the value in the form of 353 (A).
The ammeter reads 0 (A)
